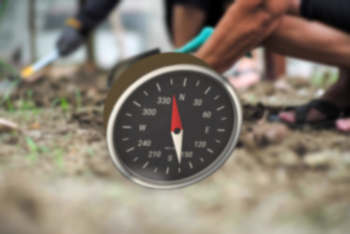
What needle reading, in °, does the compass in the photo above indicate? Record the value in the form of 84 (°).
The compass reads 345 (°)
